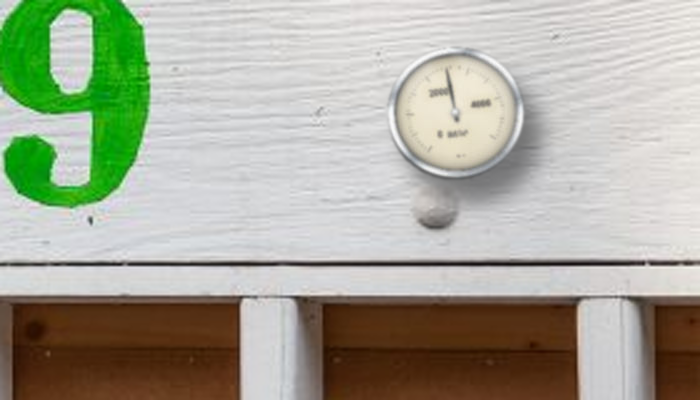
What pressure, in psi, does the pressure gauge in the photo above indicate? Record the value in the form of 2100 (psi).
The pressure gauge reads 2500 (psi)
